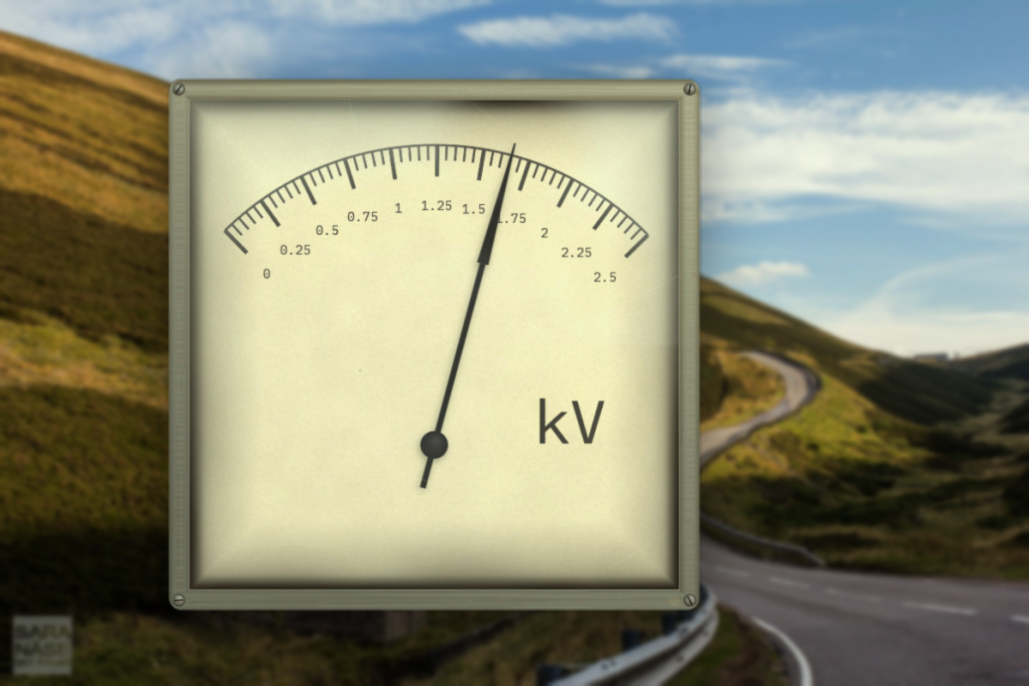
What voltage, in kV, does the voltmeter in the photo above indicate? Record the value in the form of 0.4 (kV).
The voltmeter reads 1.65 (kV)
